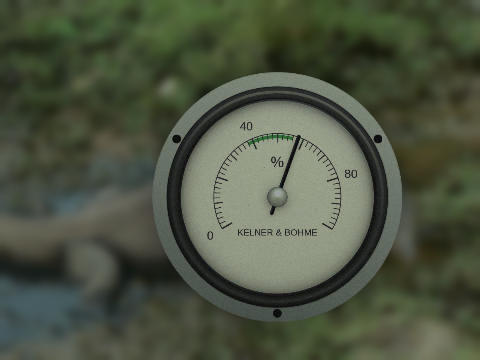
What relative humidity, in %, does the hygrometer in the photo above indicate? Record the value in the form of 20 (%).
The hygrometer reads 58 (%)
